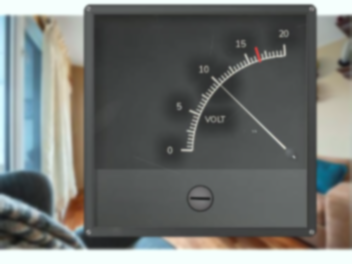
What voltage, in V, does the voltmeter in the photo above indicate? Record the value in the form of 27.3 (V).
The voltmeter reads 10 (V)
